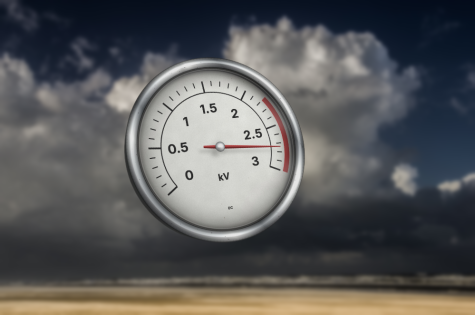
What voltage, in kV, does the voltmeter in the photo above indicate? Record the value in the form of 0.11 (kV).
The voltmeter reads 2.75 (kV)
